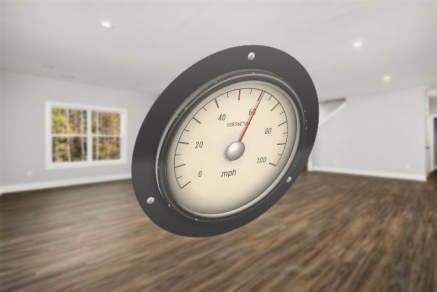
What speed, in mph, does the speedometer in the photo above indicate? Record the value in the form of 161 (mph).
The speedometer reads 60 (mph)
